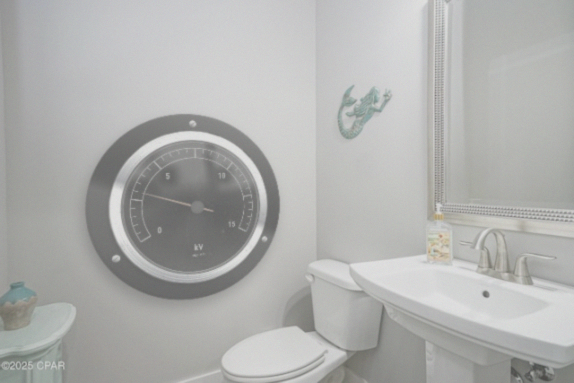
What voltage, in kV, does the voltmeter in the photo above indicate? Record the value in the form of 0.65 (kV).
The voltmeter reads 3 (kV)
